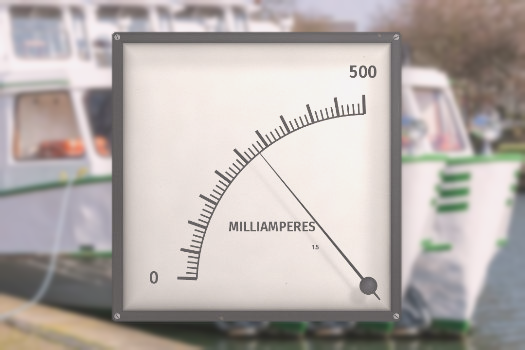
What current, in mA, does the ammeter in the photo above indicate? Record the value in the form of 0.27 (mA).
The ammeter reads 280 (mA)
